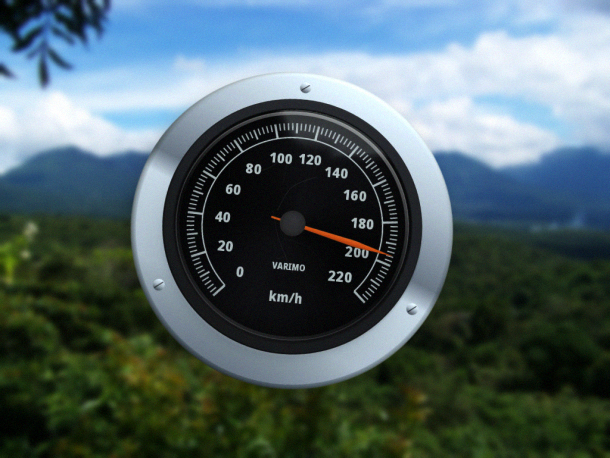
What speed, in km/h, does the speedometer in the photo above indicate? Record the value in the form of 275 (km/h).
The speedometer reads 196 (km/h)
